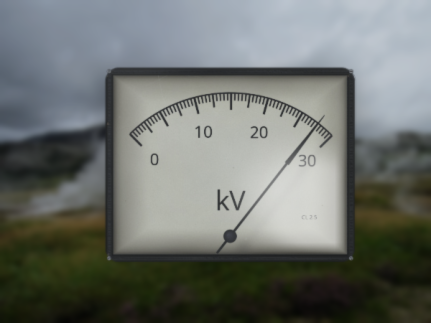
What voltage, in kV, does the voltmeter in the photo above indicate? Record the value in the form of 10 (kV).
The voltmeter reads 27.5 (kV)
